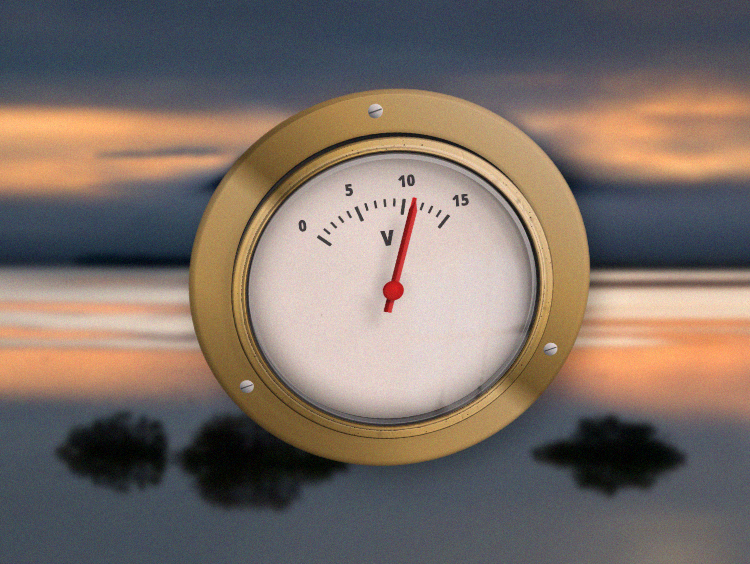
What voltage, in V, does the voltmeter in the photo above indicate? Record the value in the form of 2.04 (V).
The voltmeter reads 11 (V)
